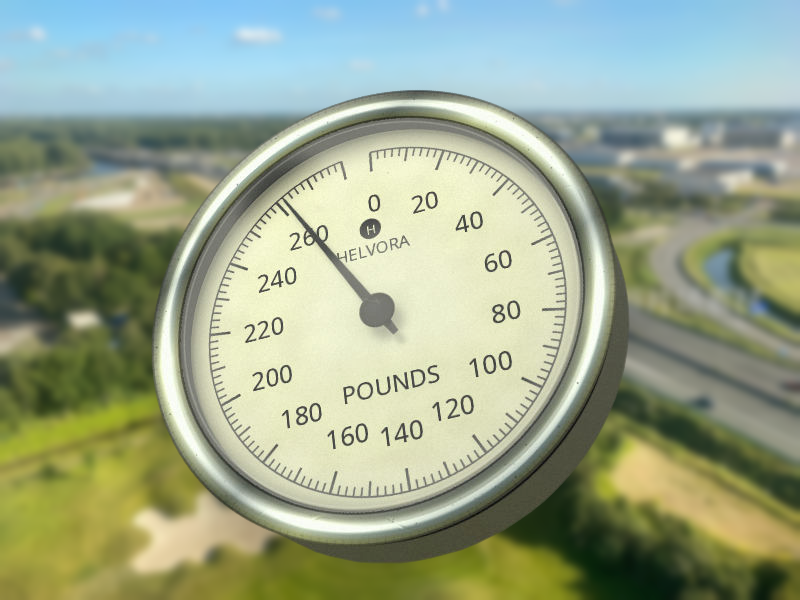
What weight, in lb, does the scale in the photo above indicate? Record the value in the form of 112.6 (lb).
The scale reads 262 (lb)
